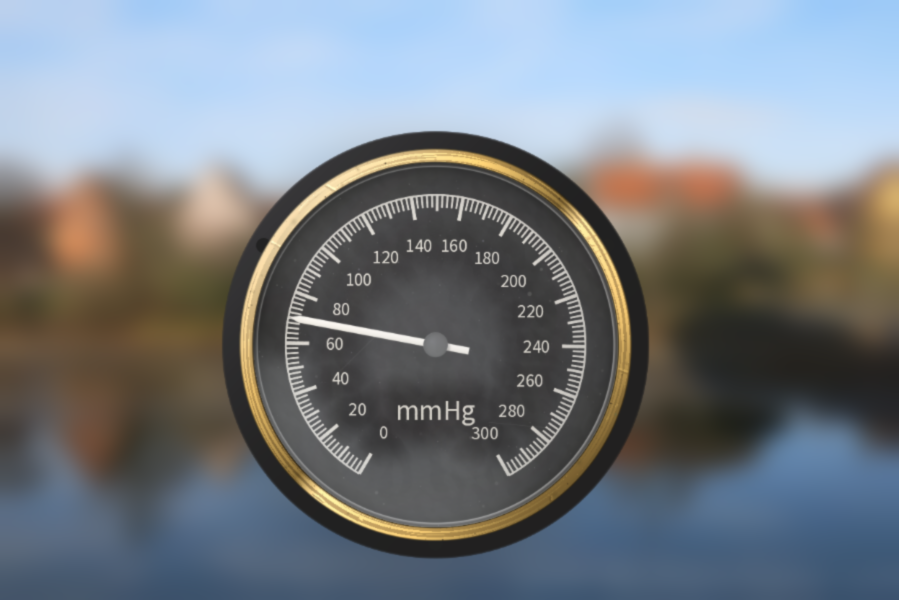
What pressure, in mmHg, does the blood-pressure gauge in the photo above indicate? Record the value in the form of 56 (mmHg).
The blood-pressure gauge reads 70 (mmHg)
